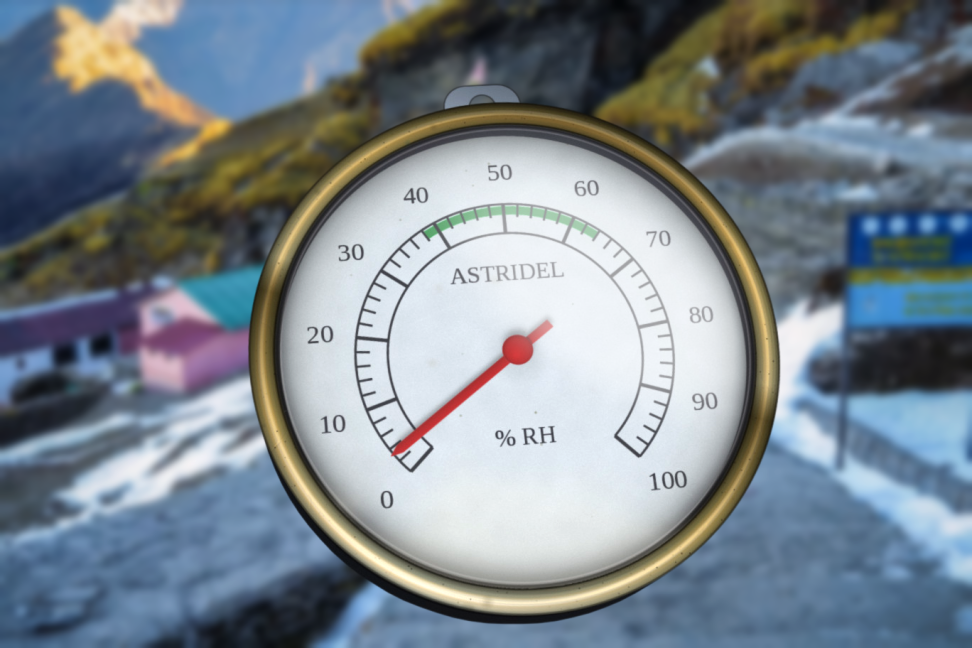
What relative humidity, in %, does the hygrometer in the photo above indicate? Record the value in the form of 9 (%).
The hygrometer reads 3 (%)
